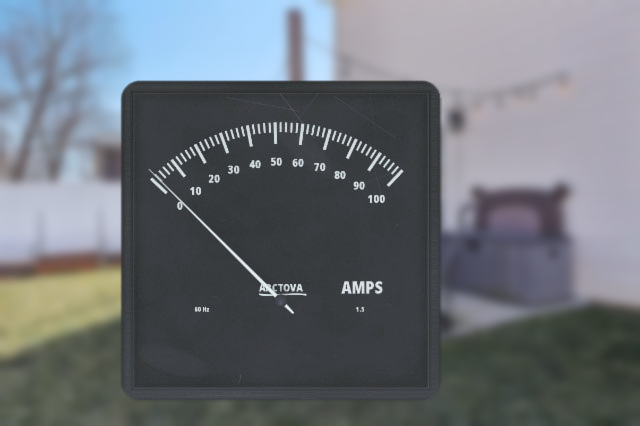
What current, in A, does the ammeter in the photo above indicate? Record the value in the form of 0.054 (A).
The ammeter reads 2 (A)
